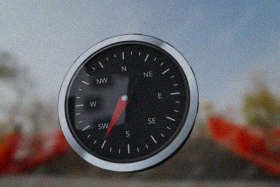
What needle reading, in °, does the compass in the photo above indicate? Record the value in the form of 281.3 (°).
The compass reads 210 (°)
